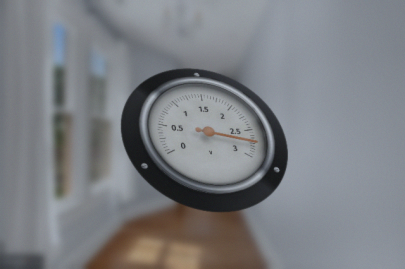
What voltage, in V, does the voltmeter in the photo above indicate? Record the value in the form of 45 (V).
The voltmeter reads 2.75 (V)
